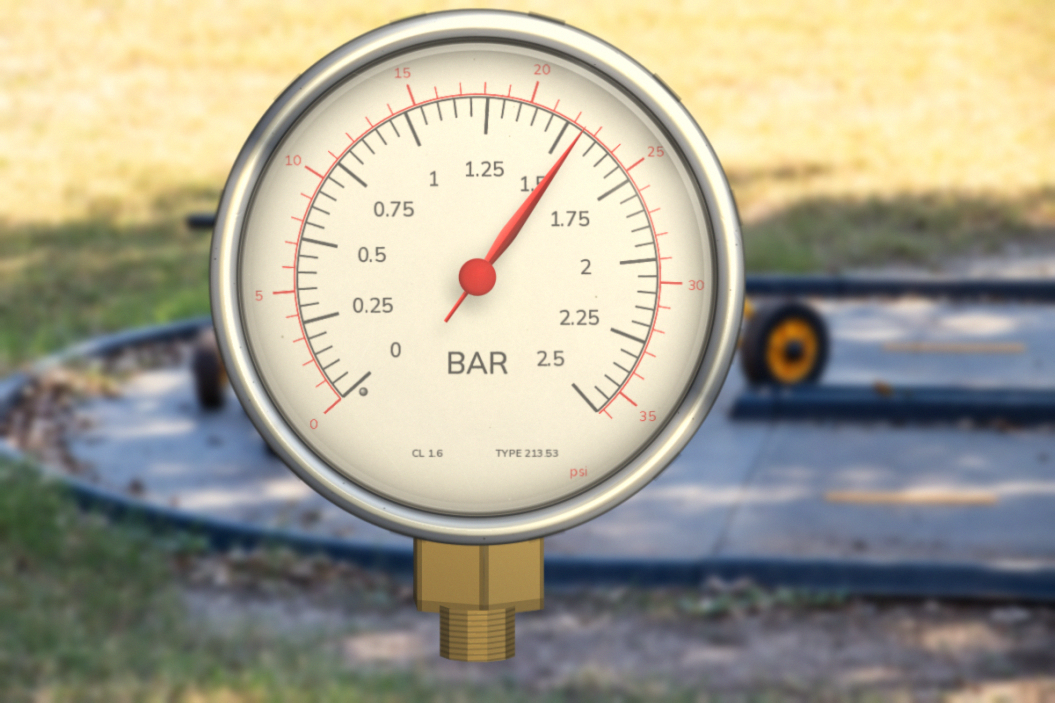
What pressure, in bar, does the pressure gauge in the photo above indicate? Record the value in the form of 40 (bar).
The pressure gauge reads 1.55 (bar)
